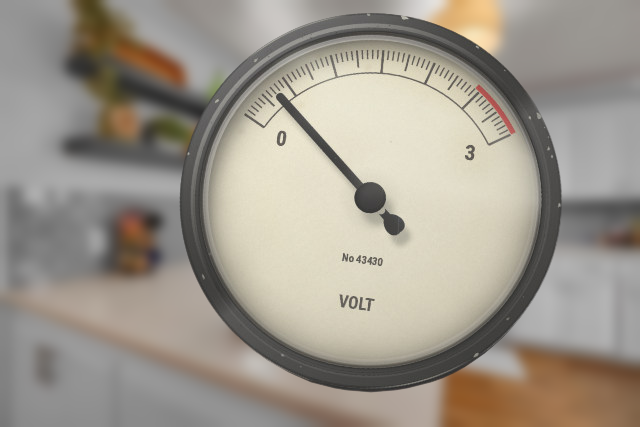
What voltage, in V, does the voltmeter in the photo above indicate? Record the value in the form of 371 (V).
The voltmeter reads 0.35 (V)
